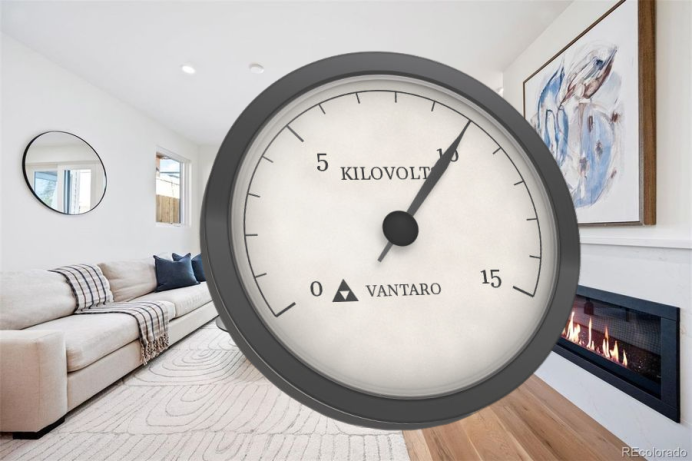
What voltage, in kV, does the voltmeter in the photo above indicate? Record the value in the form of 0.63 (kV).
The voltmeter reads 10 (kV)
